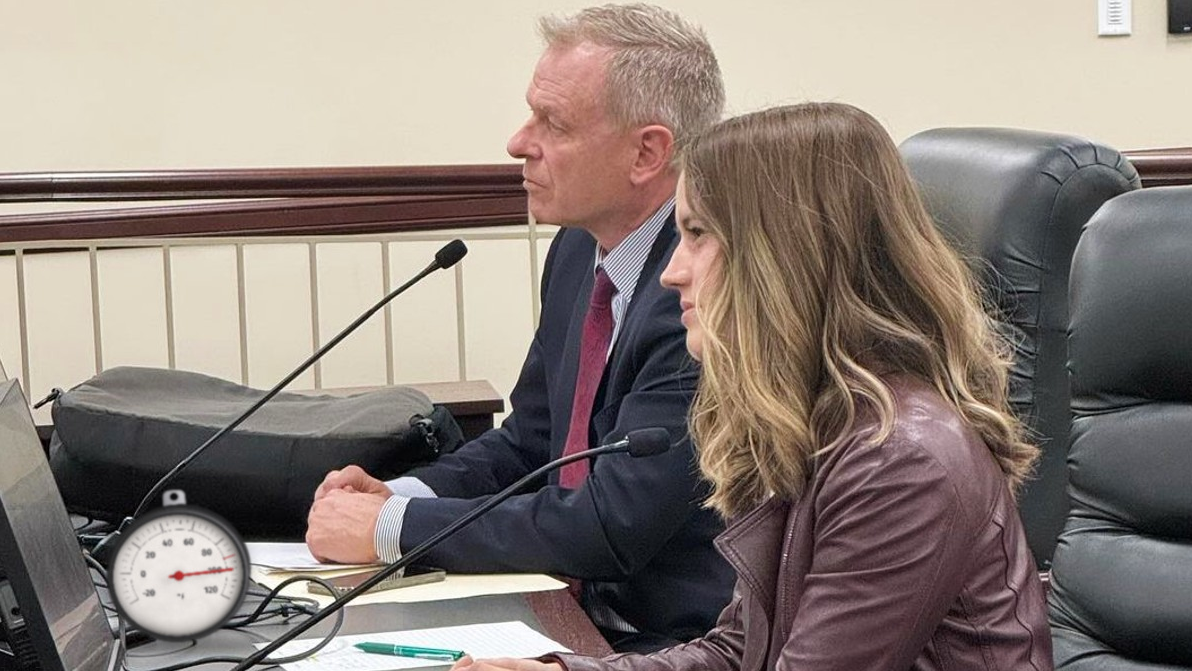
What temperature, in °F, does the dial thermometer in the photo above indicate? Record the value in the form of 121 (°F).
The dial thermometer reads 100 (°F)
